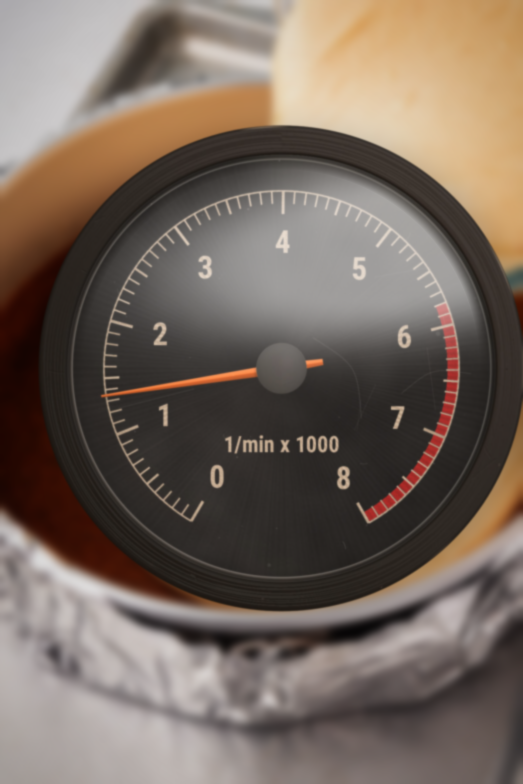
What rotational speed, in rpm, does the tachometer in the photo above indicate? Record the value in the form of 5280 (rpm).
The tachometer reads 1350 (rpm)
